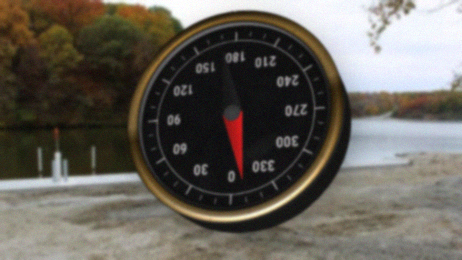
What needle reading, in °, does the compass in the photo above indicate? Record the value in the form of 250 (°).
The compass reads 350 (°)
